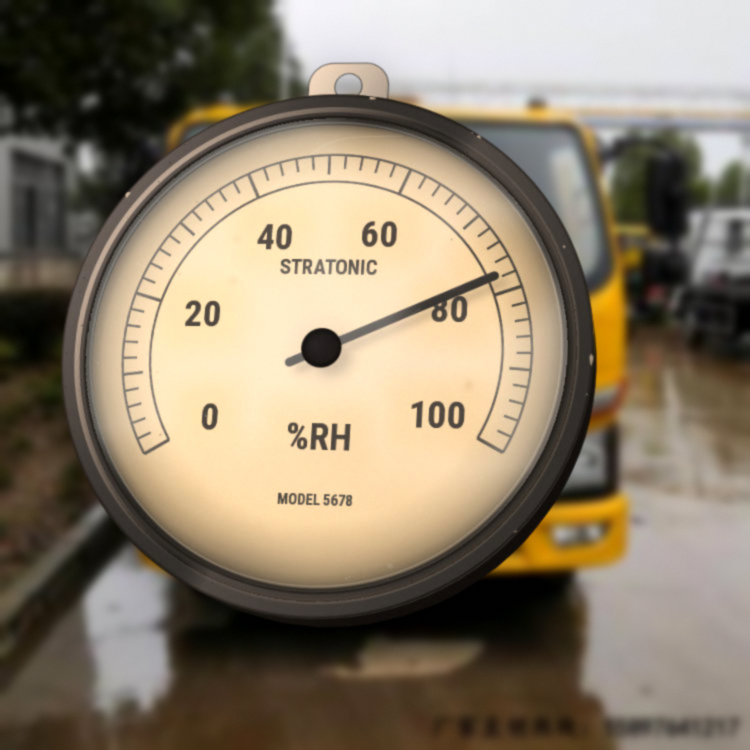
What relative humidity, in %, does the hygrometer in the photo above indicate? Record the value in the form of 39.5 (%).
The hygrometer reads 78 (%)
